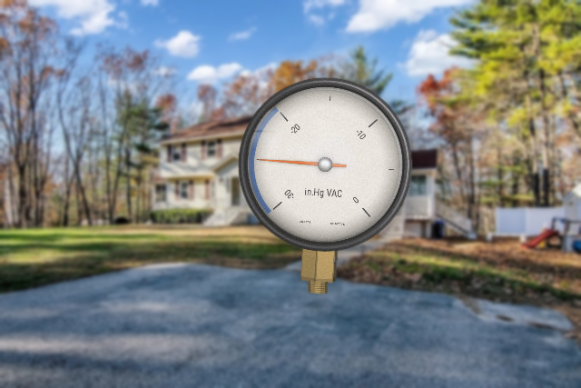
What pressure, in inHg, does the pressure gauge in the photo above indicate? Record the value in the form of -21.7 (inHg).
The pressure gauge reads -25 (inHg)
